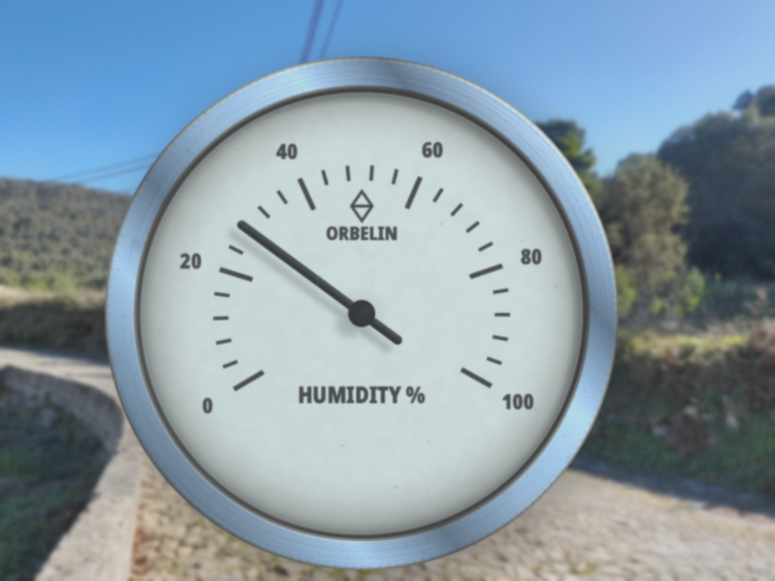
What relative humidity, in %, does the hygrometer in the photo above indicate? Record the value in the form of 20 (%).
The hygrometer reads 28 (%)
